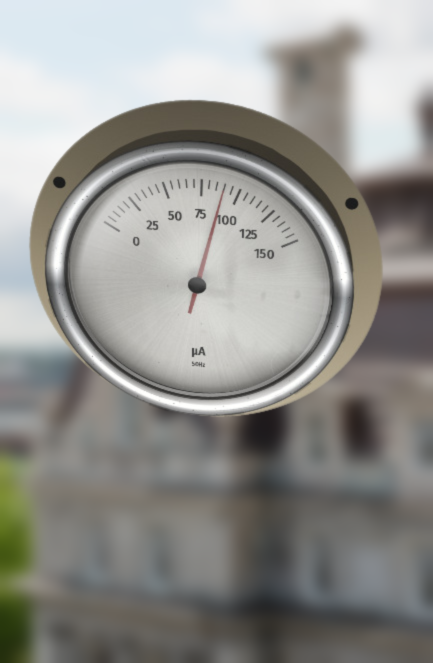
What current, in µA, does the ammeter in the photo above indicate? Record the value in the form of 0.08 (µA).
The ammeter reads 90 (µA)
